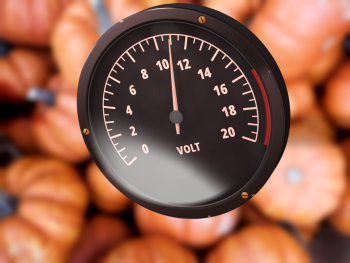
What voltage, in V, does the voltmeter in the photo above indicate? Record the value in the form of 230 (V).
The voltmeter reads 11 (V)
